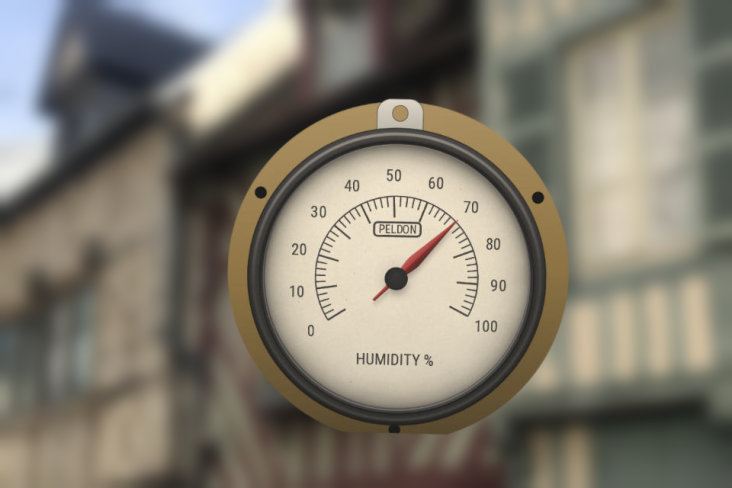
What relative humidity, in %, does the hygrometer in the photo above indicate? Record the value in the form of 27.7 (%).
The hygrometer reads 70 (%)
